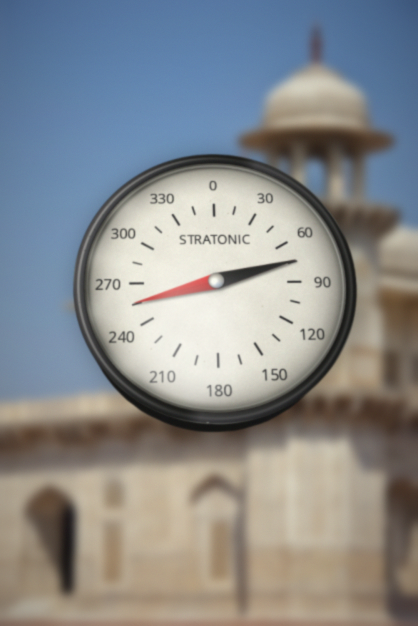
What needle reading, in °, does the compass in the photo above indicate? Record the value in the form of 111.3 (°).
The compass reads 255 (°)
